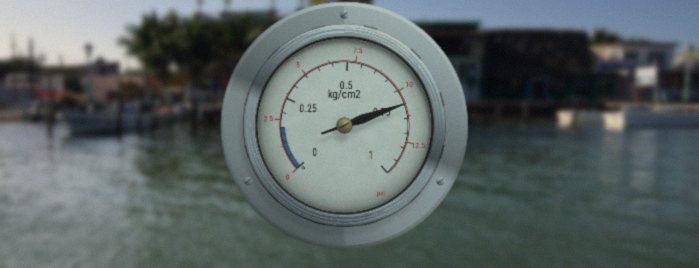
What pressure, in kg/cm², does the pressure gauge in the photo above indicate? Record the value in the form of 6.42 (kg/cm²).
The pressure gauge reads 0.75 (kg/cm²)
